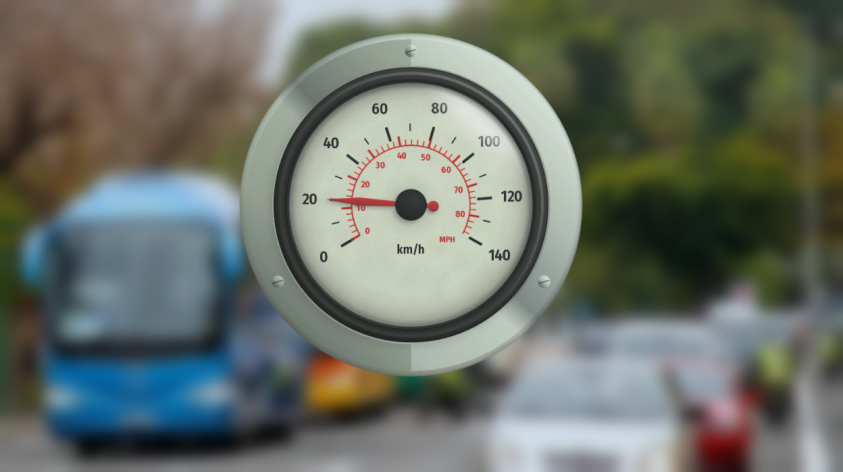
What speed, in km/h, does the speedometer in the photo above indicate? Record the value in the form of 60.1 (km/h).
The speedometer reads 20 (km/h)
